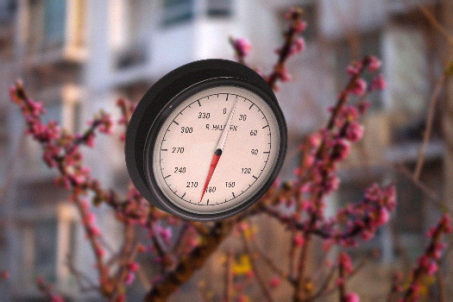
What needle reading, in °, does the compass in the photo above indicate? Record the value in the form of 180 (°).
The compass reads 190 (°)
